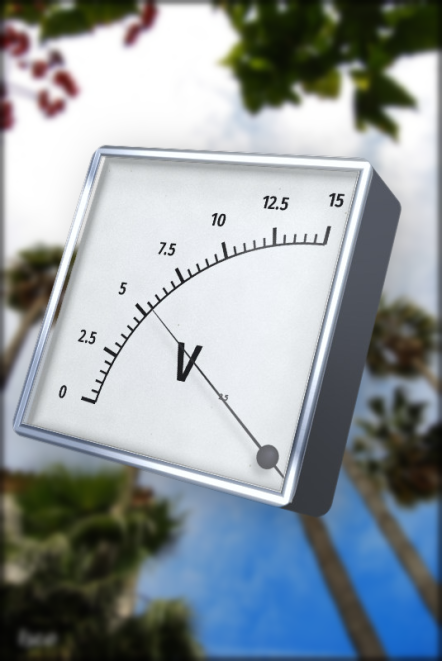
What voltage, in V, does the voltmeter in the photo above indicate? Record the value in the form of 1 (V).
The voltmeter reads 5.5 (V)
